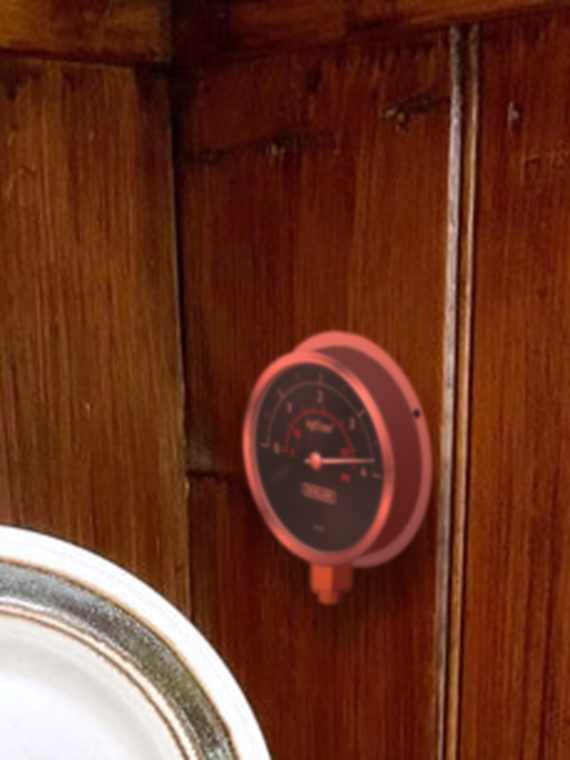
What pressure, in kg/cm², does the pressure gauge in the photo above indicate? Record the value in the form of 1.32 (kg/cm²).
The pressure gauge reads 3.75 (kg/cm²)
